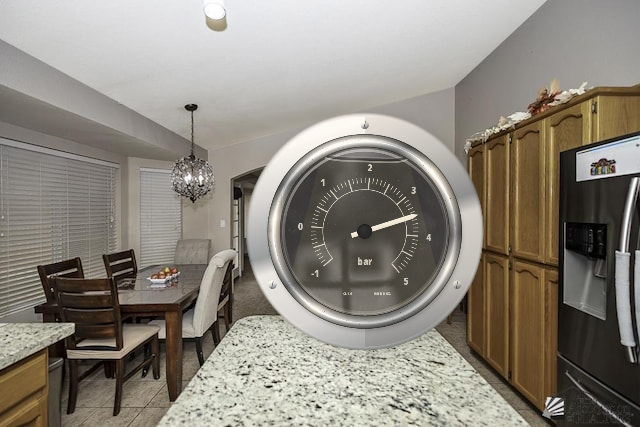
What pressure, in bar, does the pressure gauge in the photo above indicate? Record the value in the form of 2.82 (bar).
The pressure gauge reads 3.5 (bar)
